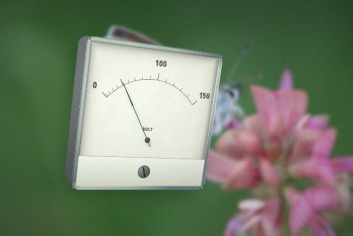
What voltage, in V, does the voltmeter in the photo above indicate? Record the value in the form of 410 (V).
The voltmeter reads 50 (V)
